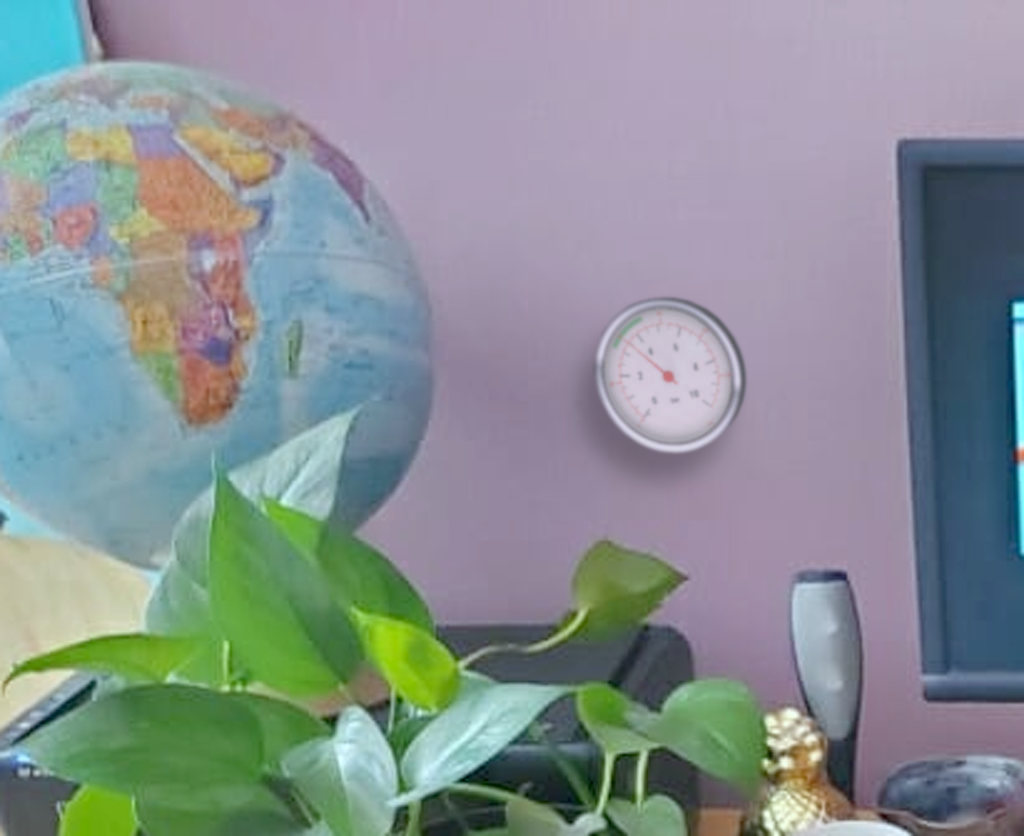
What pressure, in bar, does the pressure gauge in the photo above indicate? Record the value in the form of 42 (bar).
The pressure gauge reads 3.5 (bar)
